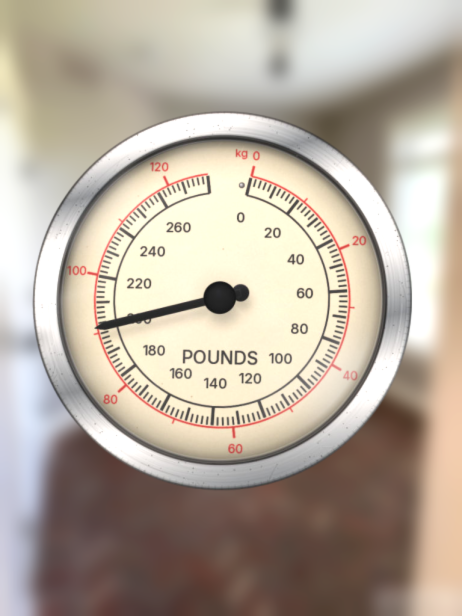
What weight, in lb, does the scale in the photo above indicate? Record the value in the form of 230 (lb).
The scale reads 200 (lb)
